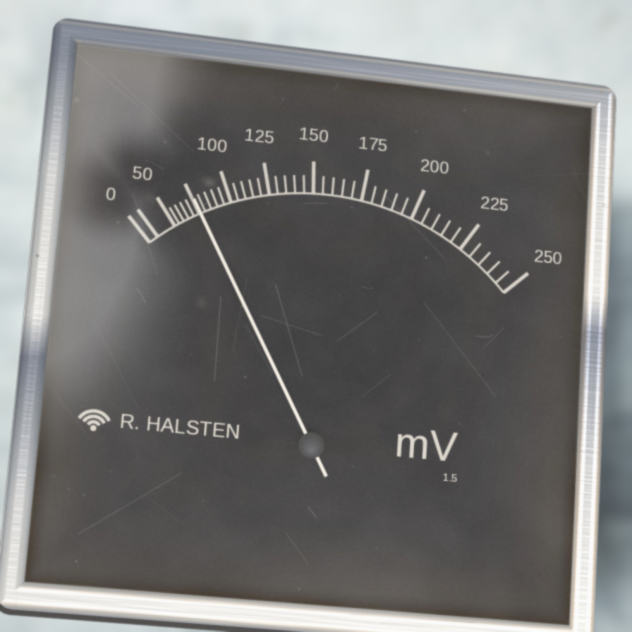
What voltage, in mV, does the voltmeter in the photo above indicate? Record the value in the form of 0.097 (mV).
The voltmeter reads 75 (mV)
